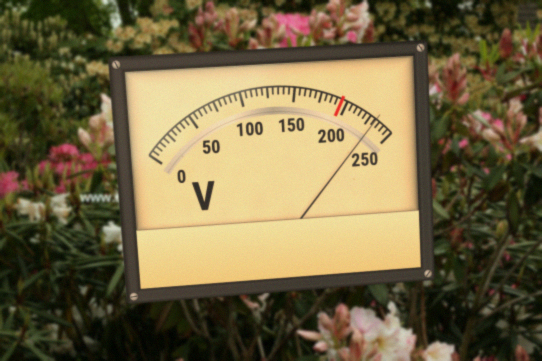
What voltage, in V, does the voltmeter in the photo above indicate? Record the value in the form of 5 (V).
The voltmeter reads 230 (V)
